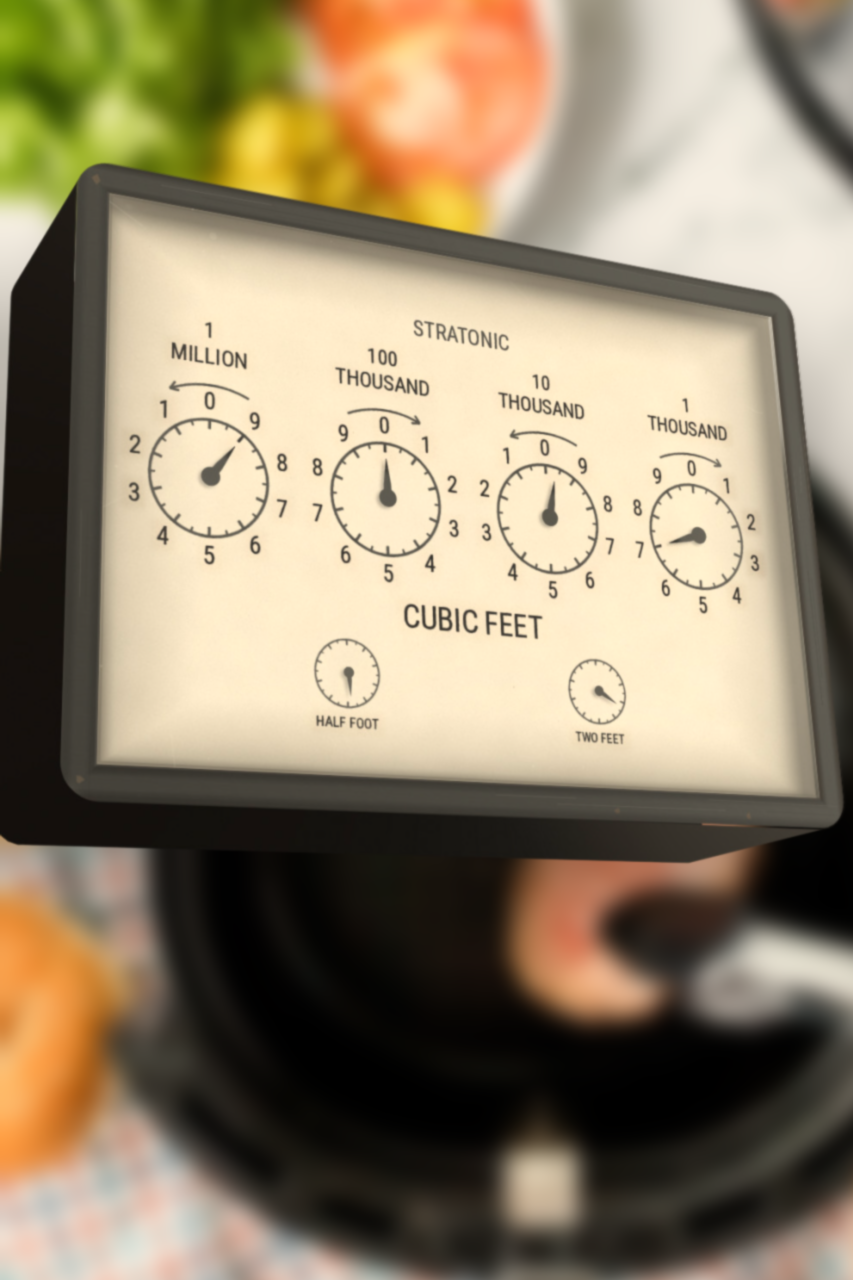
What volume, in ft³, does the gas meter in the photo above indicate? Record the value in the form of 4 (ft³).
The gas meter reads 899700 (ft³)
